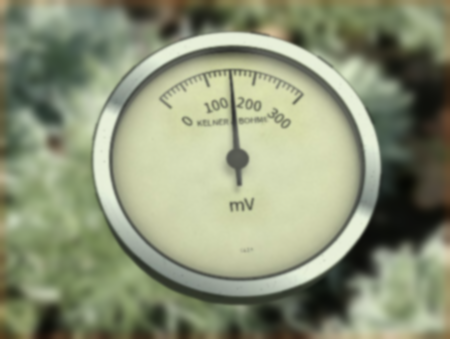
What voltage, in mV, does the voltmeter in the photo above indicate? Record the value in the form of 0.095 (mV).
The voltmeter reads 150 (mV)
